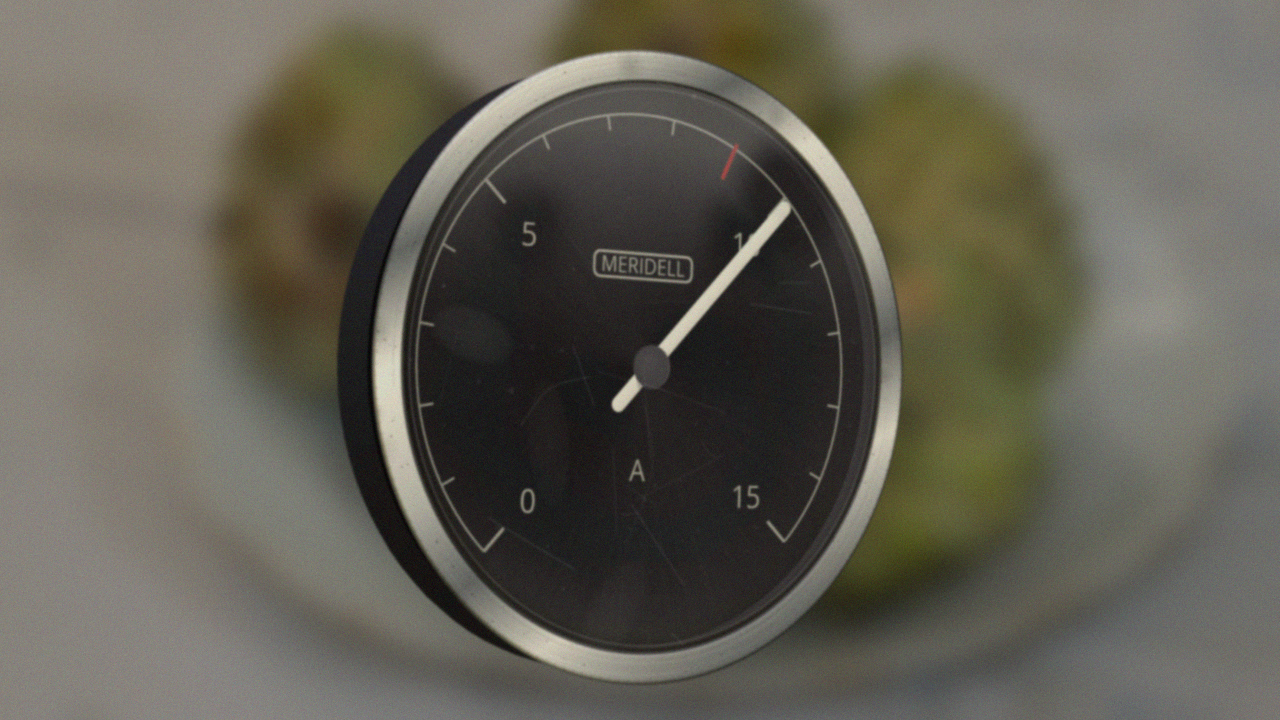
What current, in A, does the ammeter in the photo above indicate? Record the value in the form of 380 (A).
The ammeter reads 10 (A)
